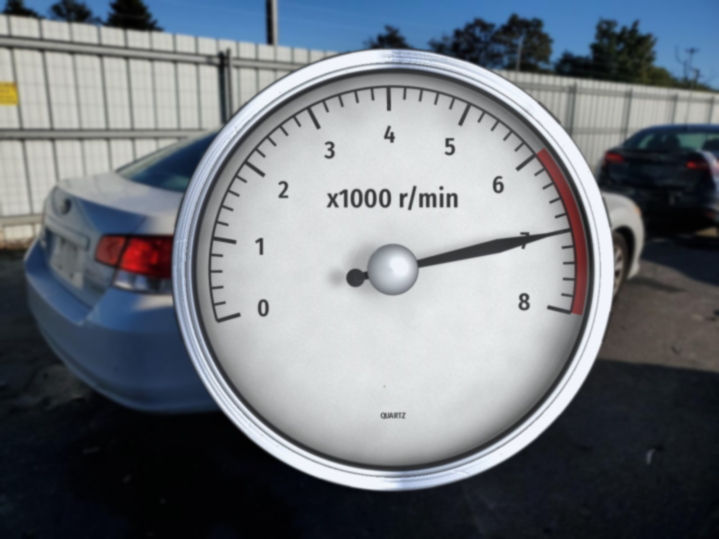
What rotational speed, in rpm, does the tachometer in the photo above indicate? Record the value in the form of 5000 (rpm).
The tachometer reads 7000 (rpm)
